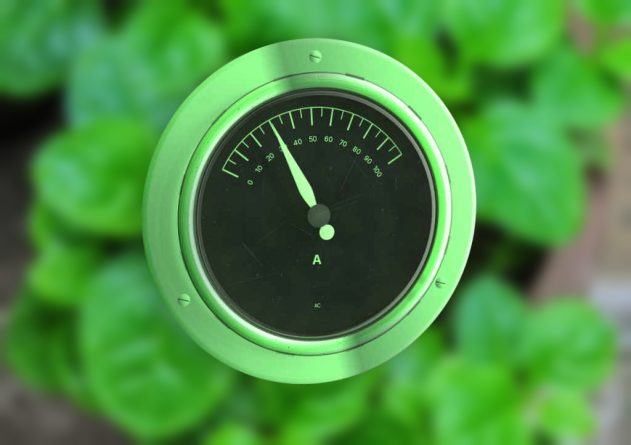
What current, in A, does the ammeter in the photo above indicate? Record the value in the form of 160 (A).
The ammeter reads 30 (A)
